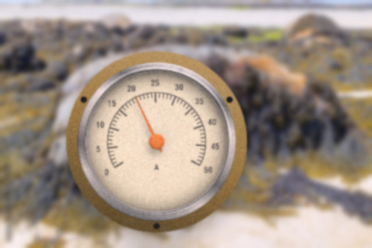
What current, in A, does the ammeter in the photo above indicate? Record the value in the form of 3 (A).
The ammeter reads 20 (A)
